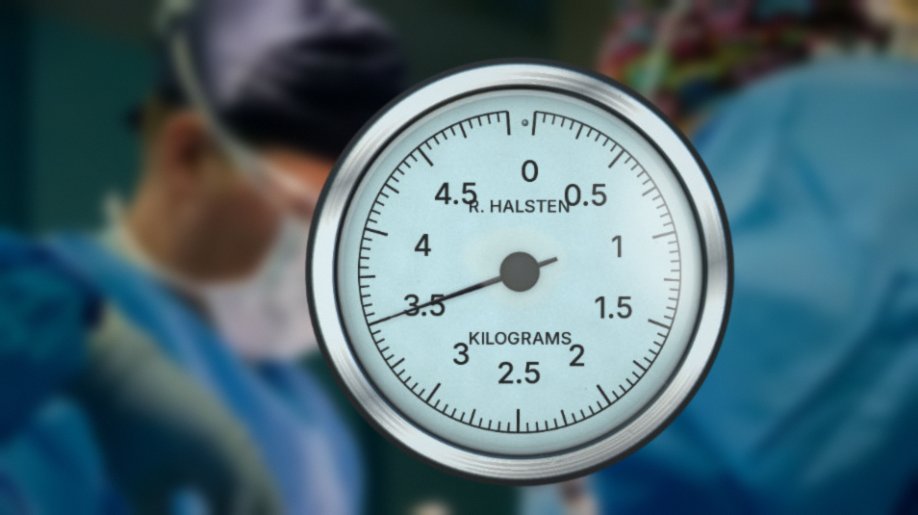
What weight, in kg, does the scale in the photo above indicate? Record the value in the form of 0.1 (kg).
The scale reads 3.5 (kg)
